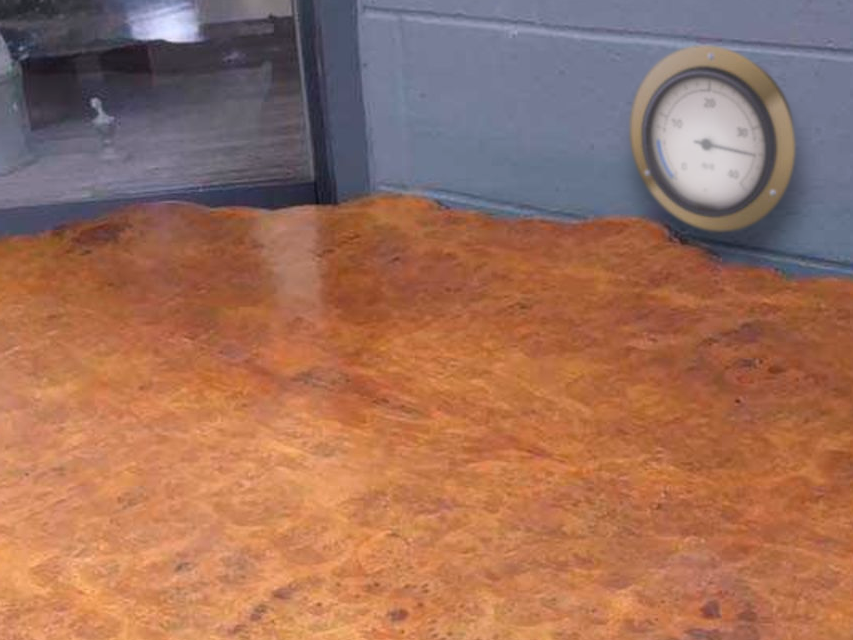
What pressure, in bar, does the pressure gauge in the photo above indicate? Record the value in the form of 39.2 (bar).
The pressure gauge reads 34 (bar)
